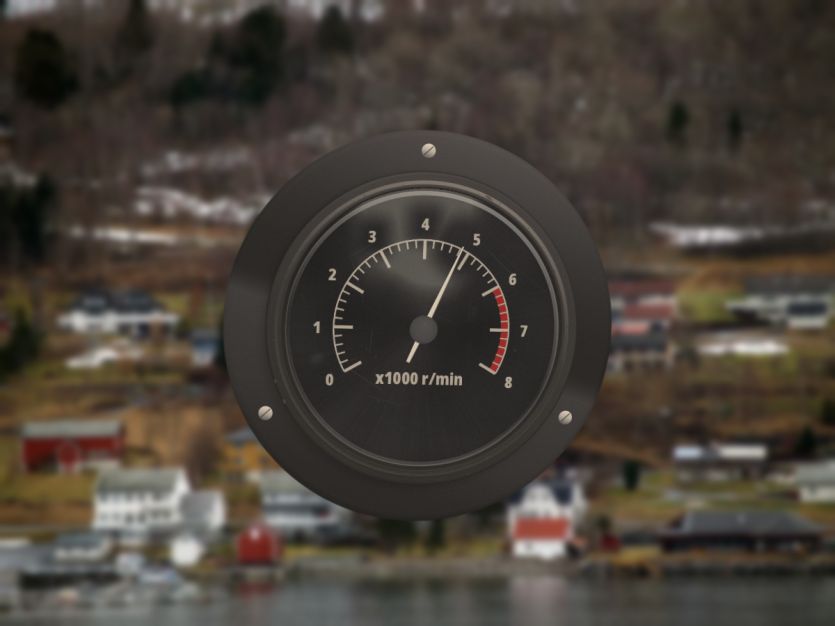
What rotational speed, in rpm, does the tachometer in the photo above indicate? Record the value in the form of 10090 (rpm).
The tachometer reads 4800 (rpm)
